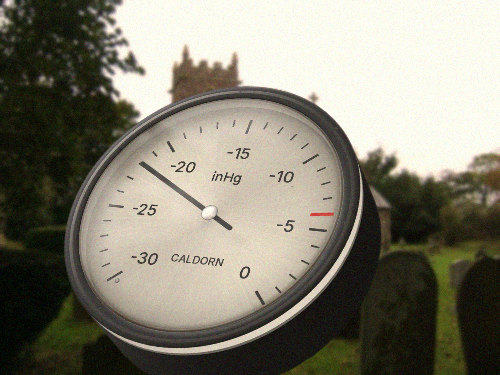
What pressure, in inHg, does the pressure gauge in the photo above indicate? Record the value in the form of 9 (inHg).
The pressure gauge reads -22 (inHg)
